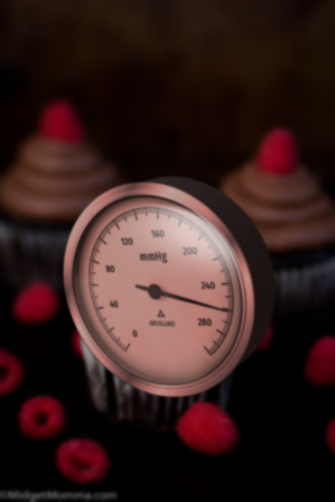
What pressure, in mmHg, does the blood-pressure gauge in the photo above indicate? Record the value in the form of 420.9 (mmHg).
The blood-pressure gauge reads 260 (mmHg)
